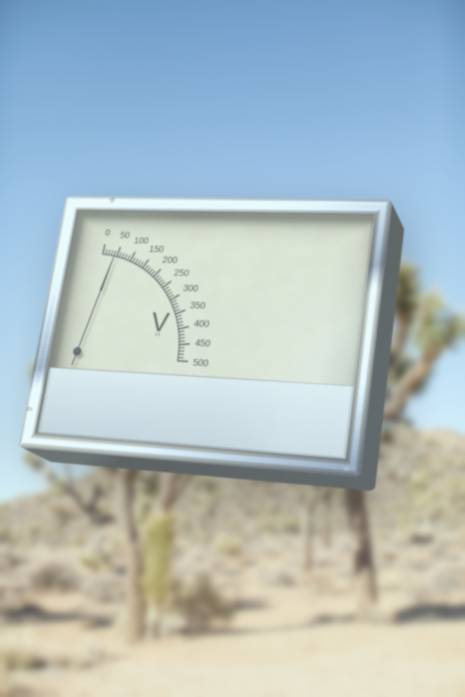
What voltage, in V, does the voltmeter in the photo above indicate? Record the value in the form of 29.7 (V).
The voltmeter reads 50 (V)
